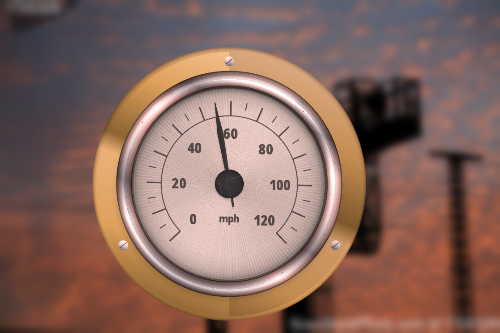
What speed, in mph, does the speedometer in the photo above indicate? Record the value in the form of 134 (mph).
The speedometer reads 55 (mph)
